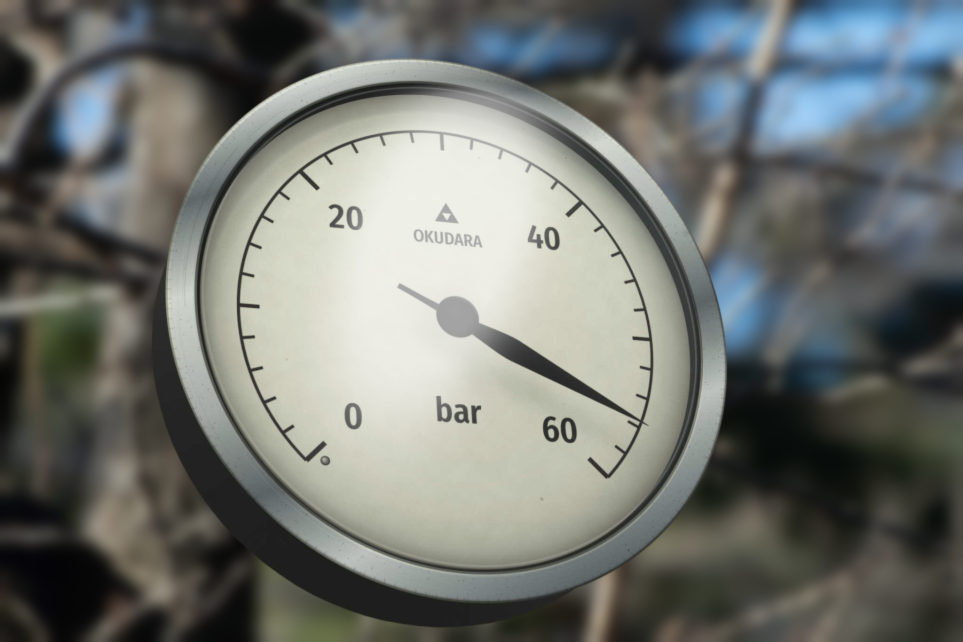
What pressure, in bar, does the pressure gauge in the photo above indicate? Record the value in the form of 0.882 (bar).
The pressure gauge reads 56 (bar)
